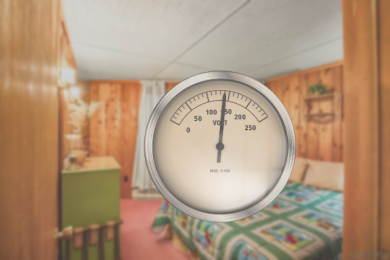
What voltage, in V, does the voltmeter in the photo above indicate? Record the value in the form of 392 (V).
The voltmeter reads 140 (V)
